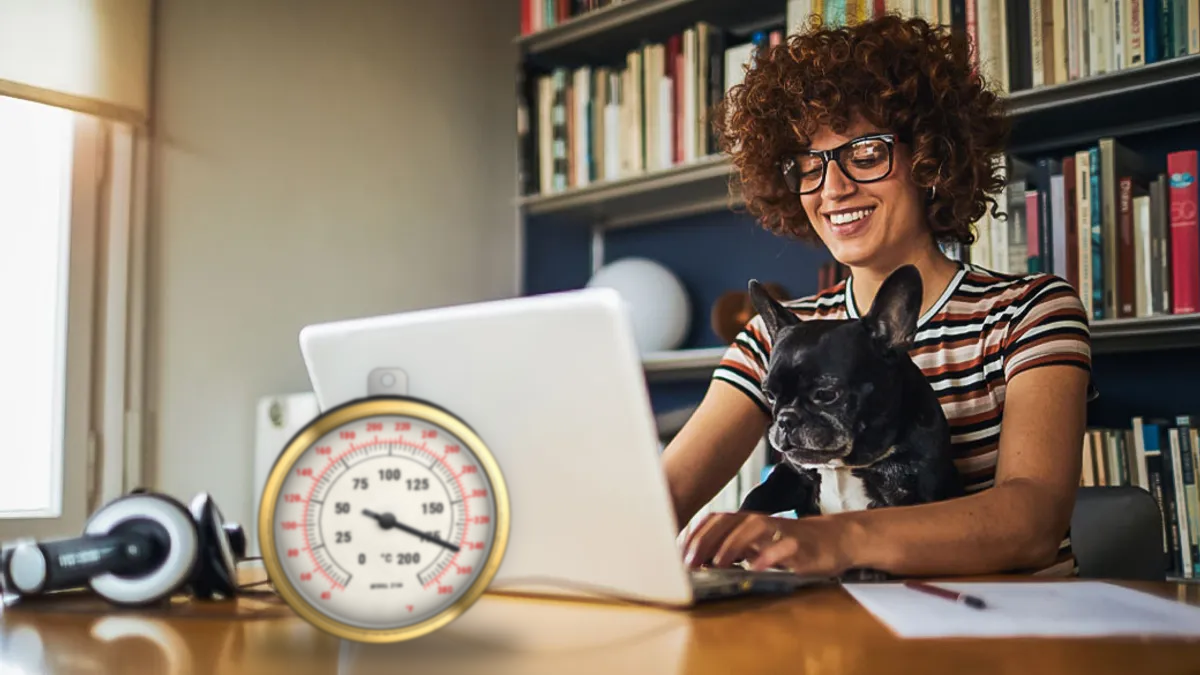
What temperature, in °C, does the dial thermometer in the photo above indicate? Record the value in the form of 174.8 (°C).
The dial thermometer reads 175 (°C)
